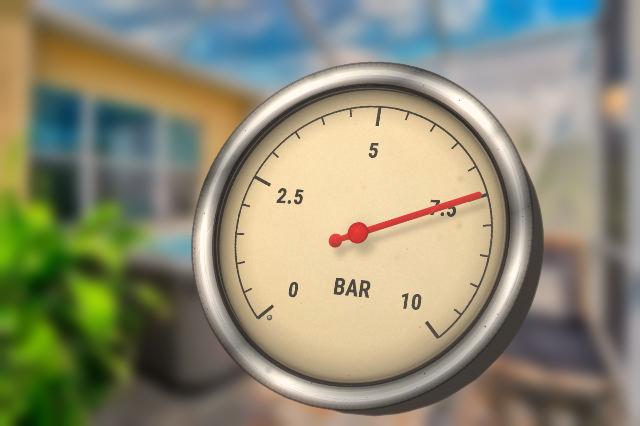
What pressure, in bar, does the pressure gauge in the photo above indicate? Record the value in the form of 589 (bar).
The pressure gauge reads 7.5 (bar)
